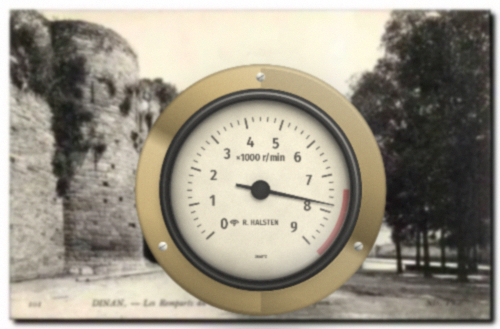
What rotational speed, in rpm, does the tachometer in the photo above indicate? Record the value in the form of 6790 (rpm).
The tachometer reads 7800 (rpm)
